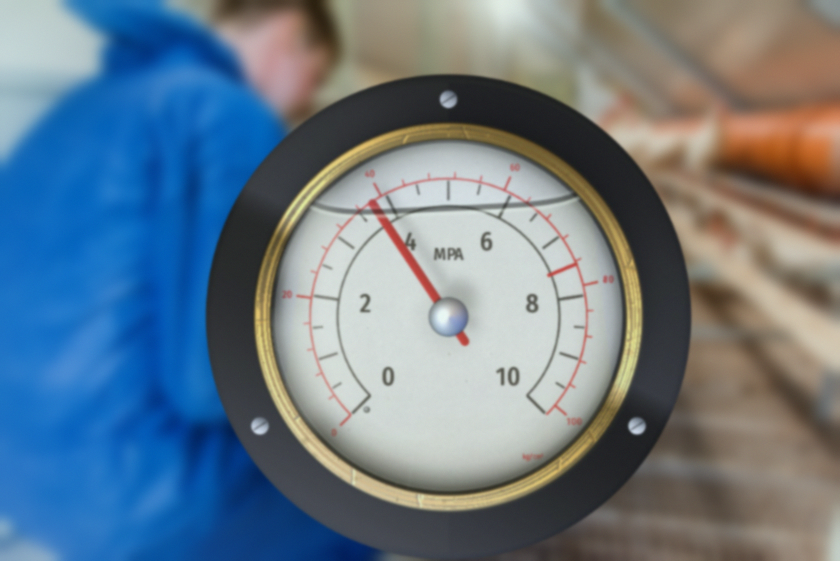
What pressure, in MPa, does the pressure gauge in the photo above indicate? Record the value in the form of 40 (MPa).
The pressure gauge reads 3.75 (MPa)
